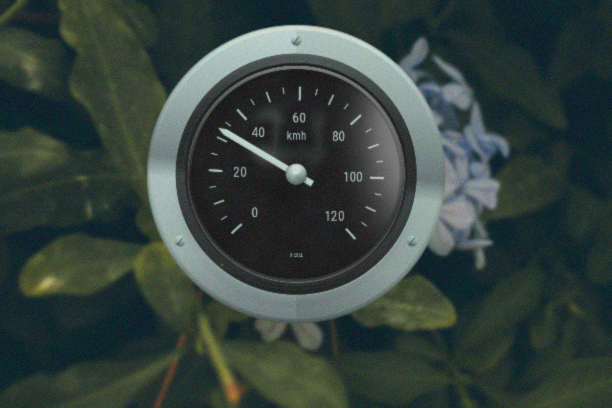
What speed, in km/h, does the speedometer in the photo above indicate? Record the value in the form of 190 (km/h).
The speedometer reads 32.5 (km/h)
